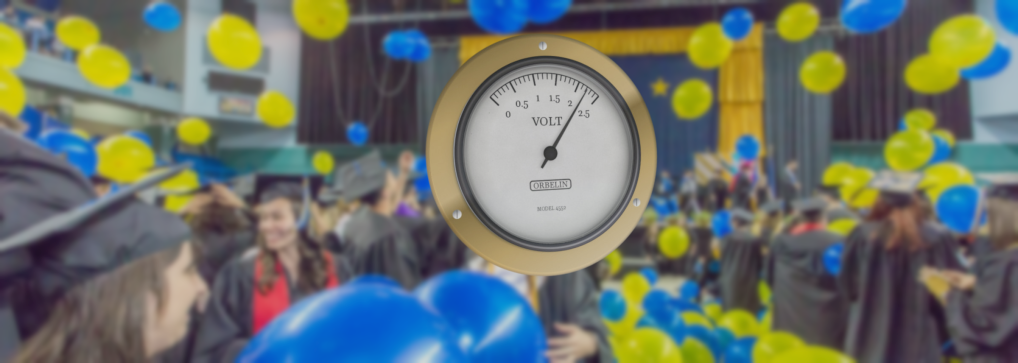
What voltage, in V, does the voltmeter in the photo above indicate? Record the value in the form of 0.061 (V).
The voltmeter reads 2.2 (V)
